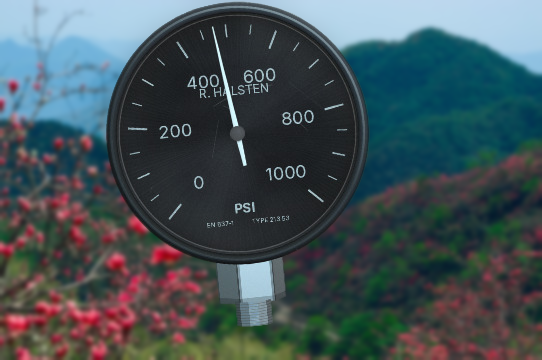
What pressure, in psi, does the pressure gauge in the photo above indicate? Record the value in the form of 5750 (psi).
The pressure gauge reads 475 (psi)
